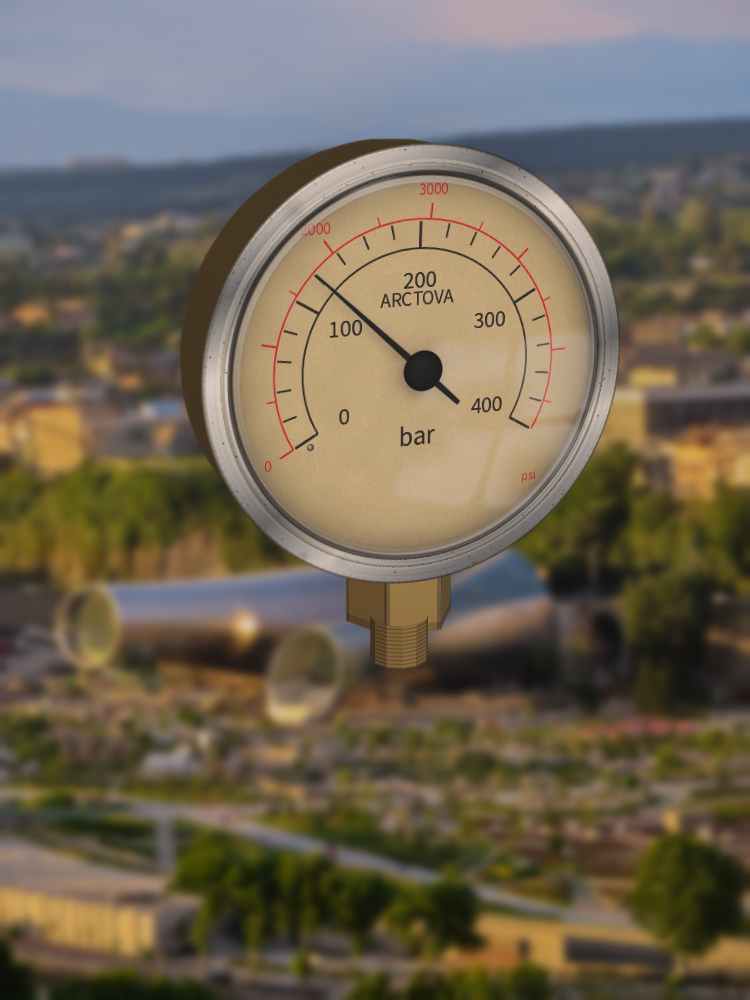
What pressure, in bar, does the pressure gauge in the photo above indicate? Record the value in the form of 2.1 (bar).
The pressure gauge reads 120 (bar)
